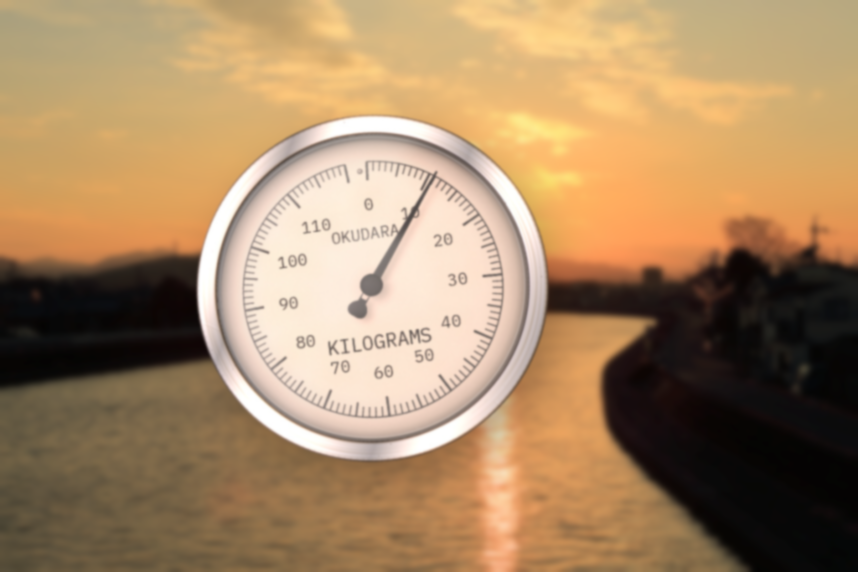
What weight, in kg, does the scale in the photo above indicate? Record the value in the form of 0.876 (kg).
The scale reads 11 (kg)
